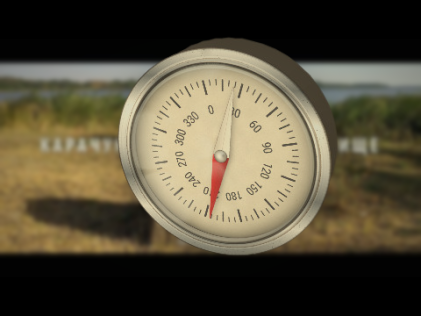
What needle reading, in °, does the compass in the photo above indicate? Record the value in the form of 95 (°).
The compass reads 205 (°)
